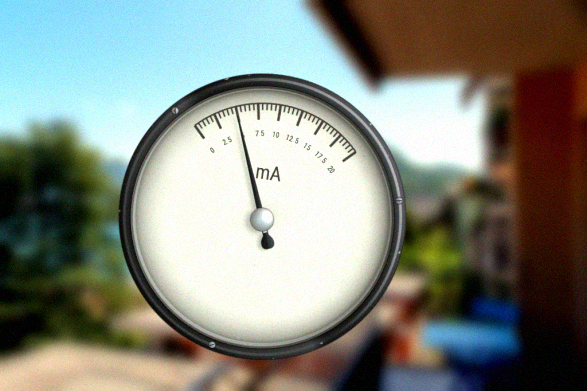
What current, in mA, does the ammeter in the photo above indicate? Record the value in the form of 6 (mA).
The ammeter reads 5 (mA)
